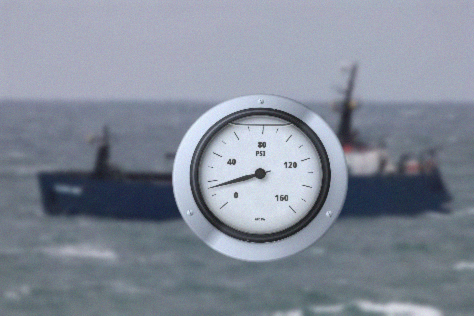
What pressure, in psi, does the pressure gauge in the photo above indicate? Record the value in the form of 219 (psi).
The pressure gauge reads 15 (psi)
